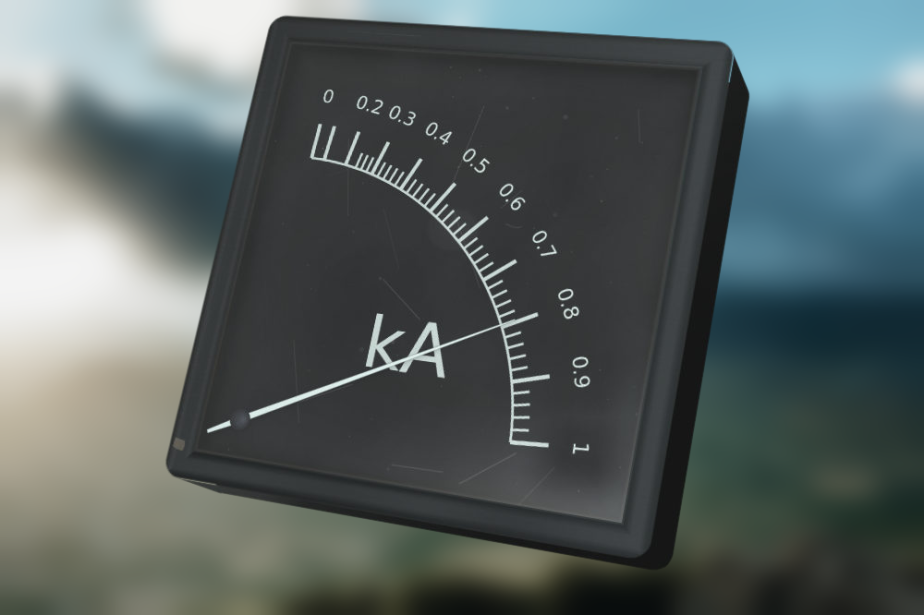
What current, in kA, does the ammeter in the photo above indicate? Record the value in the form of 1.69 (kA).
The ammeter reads 0.8 (kA)
